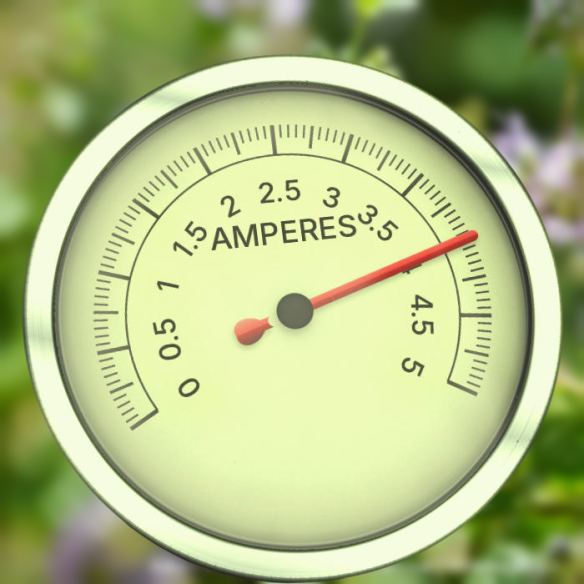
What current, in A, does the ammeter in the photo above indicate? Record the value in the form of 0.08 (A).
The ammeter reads 4 (A)
